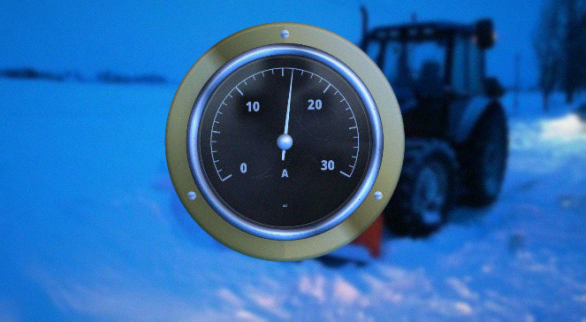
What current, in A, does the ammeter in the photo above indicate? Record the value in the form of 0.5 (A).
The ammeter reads 16 (A)
